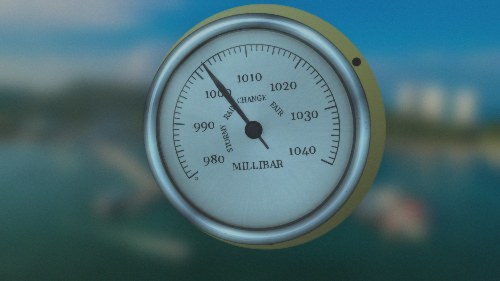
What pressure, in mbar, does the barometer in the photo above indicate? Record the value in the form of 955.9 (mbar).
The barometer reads 1002 (mbar)
